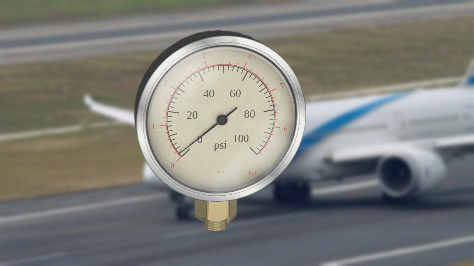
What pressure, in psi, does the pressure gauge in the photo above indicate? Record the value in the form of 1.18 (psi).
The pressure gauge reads 2 (psi)
